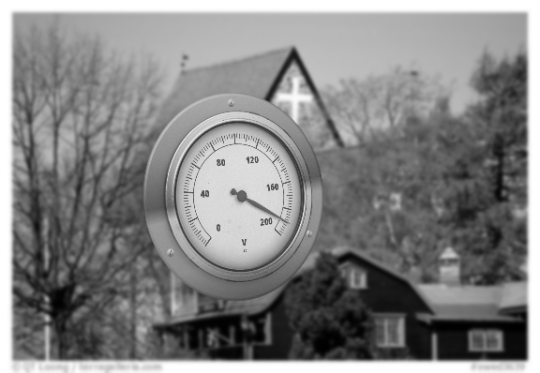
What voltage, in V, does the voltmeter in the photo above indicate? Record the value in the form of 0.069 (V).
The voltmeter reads 190 (V)
